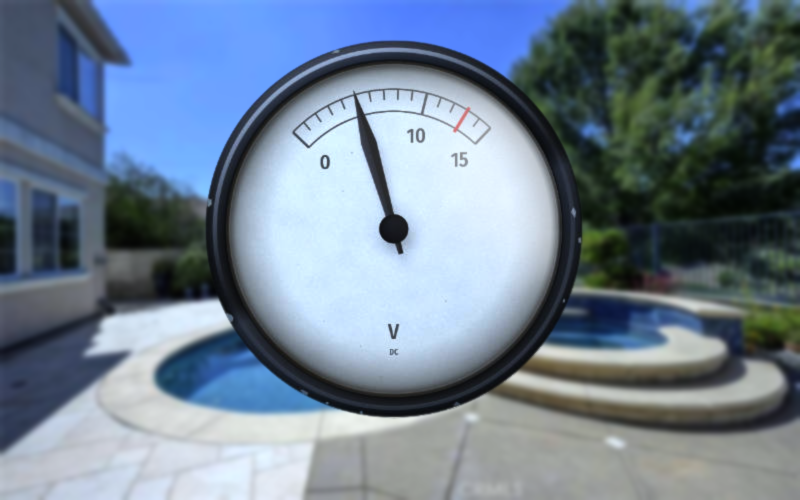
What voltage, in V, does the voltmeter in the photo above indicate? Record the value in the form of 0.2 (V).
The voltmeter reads 5 (V)
